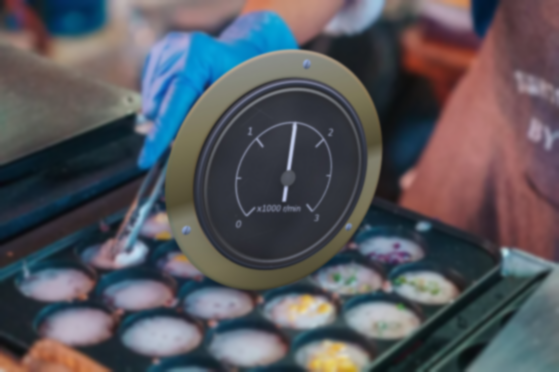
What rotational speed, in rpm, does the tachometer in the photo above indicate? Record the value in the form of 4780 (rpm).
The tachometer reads 1500 (rpm)
